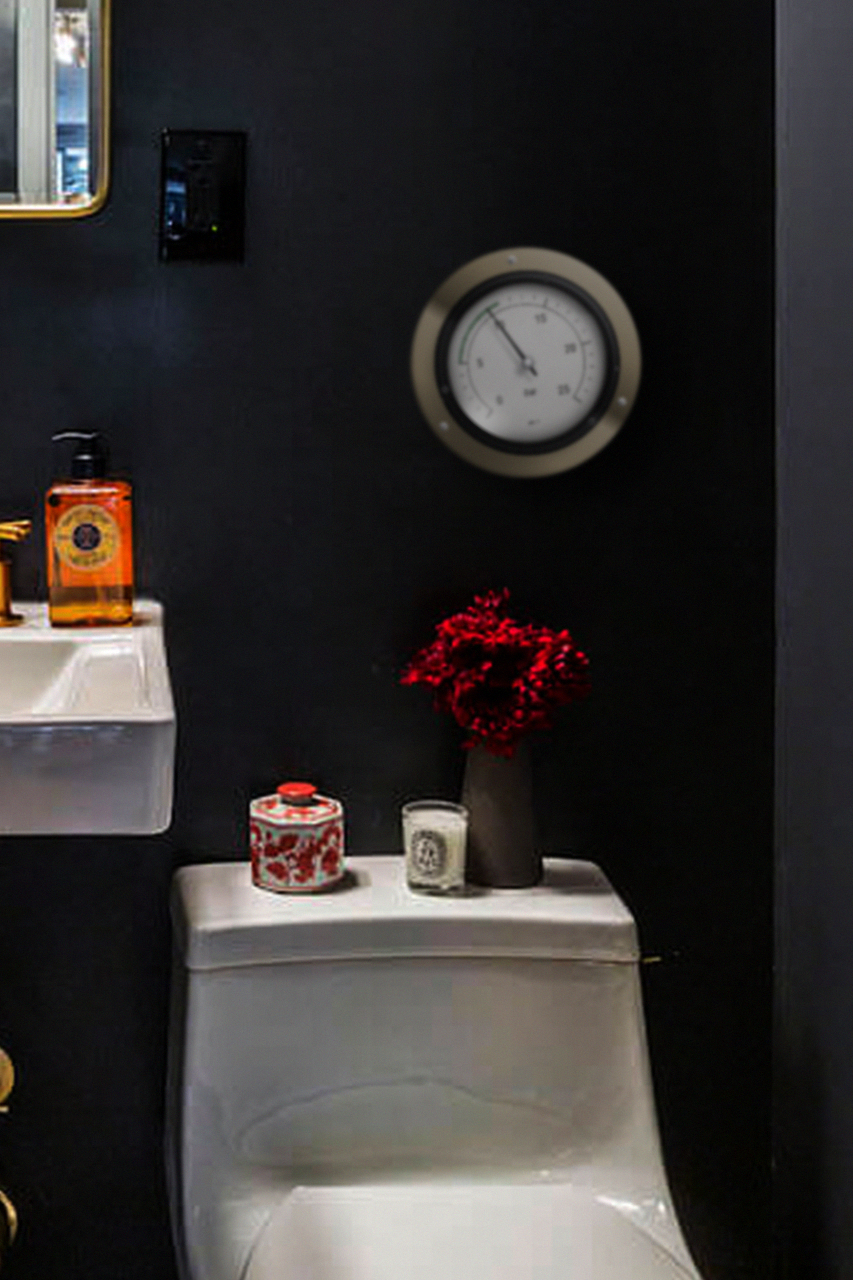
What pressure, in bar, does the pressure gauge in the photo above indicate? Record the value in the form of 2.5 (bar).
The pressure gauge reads 10 (bar)
